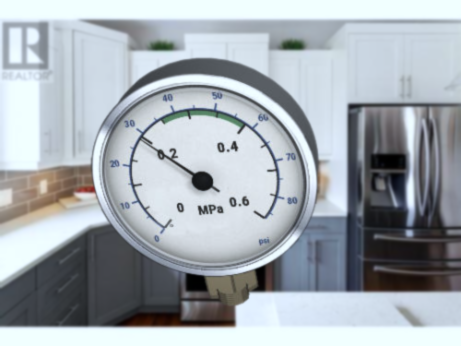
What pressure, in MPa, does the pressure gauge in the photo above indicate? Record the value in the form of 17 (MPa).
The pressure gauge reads 0.2 (MPa)
